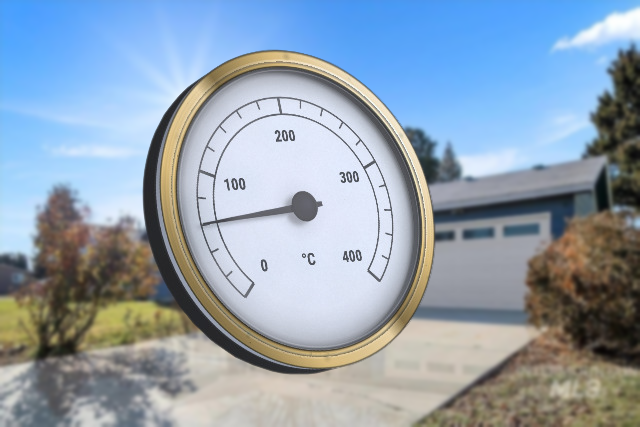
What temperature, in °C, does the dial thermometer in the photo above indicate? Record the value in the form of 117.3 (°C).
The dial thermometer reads 60 (°C)
